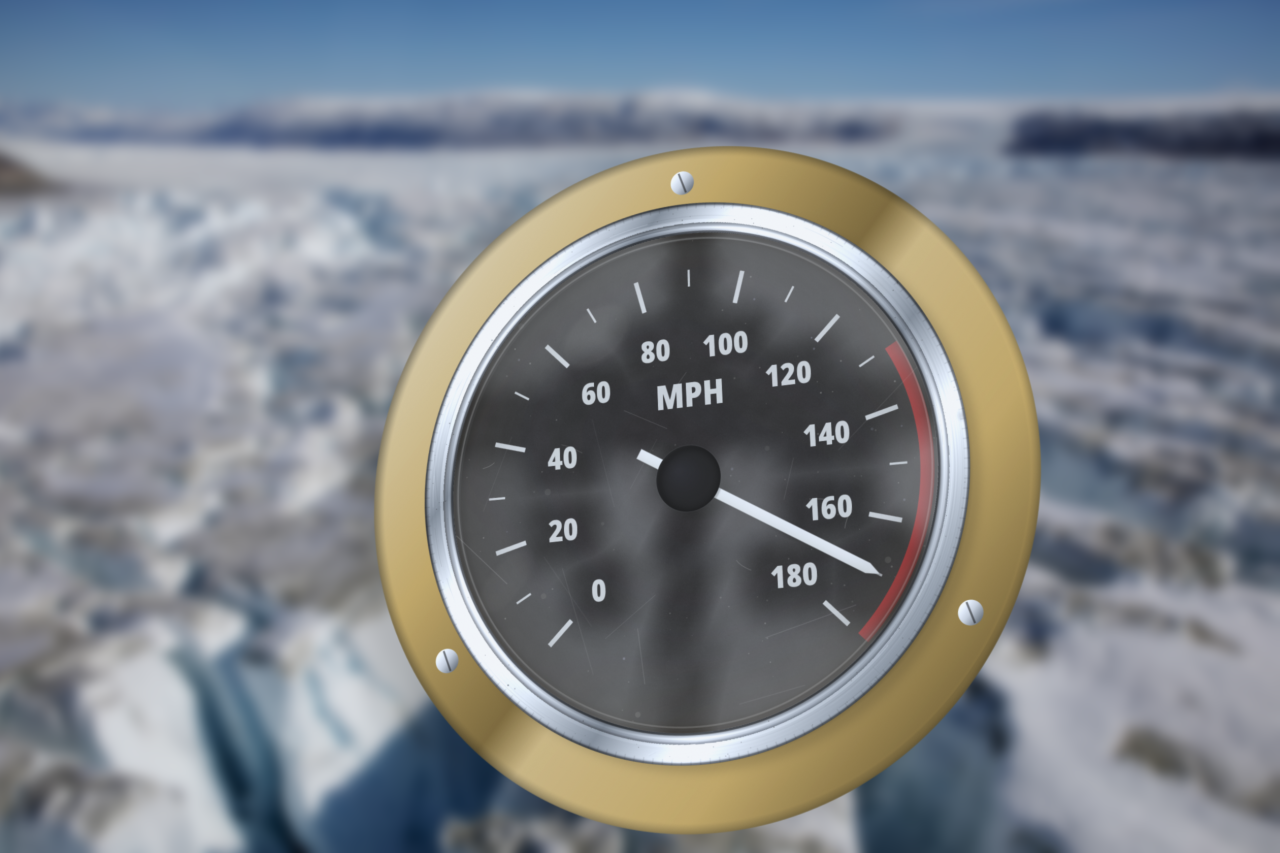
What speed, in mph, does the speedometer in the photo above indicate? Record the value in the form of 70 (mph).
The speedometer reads 170 (mph)
